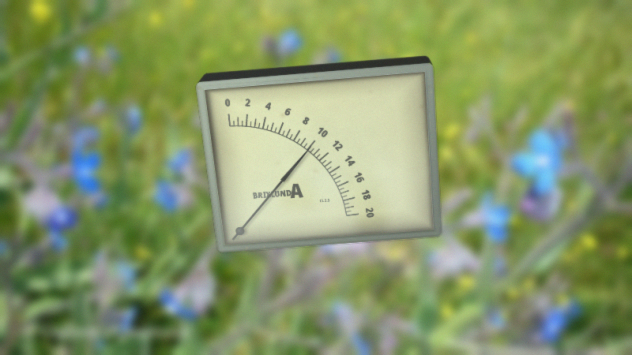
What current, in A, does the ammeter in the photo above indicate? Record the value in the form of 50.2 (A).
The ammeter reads 10 (A)
